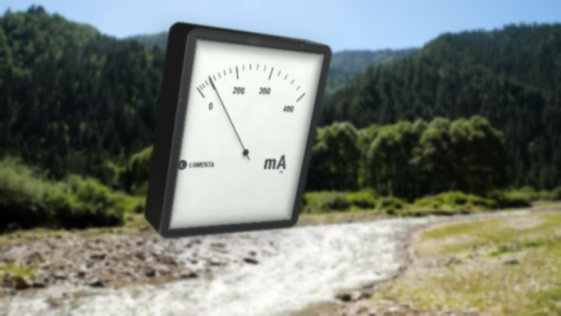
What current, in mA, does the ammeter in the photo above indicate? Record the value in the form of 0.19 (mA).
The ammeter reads 100 (mA)
